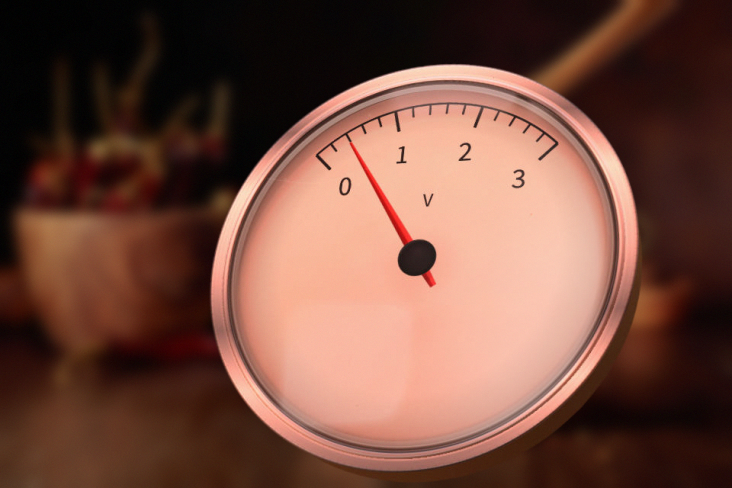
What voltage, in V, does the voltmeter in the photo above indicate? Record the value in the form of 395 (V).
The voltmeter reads 0.4 (V)
